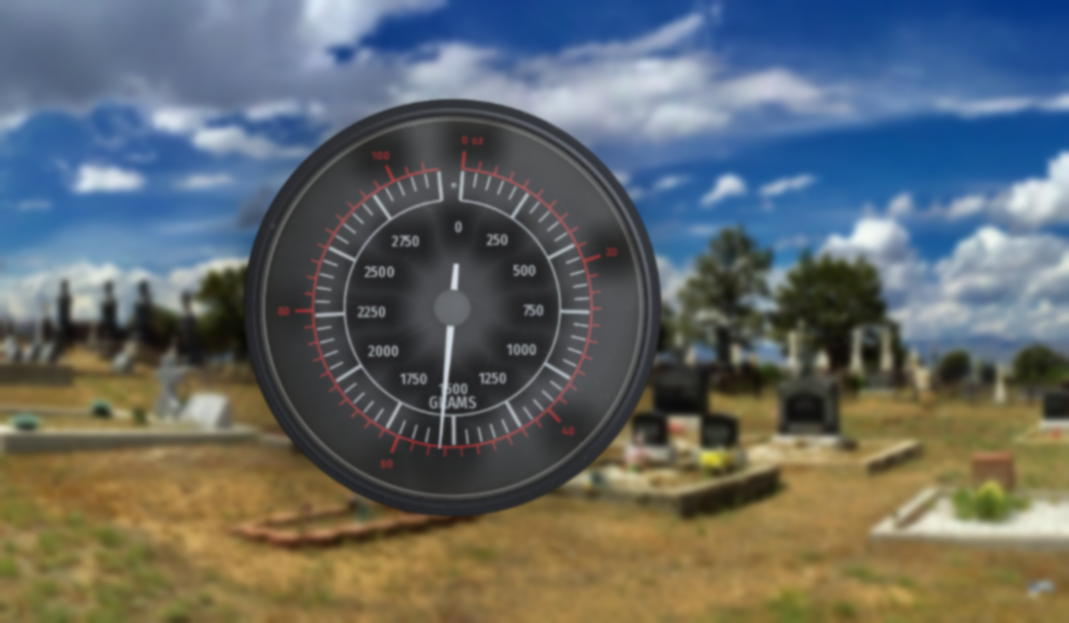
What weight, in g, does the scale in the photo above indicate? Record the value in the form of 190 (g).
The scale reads 1550 (g)
